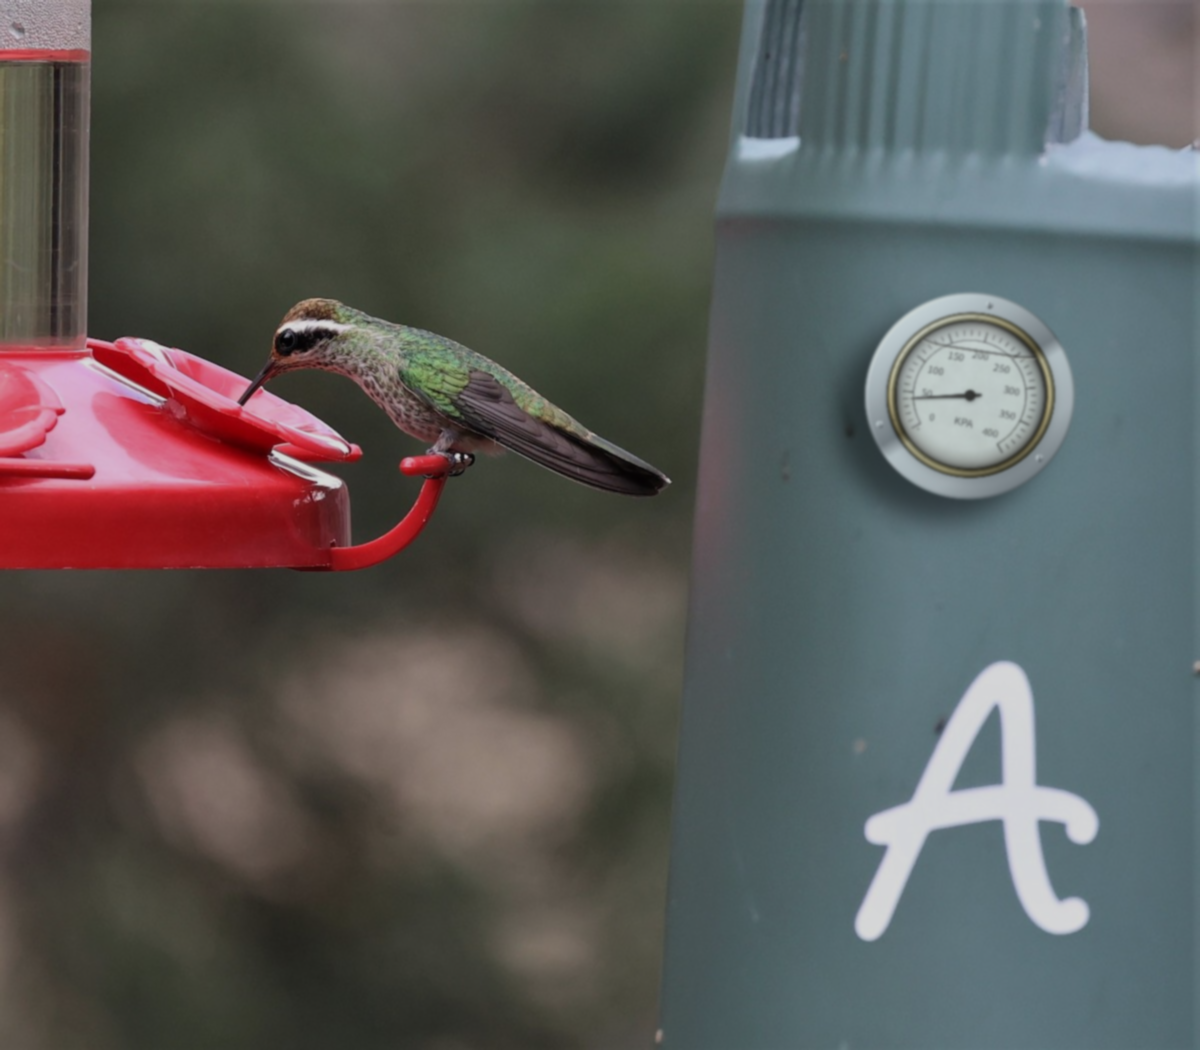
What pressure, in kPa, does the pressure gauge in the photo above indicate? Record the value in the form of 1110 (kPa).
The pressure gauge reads 40 (kPa)
